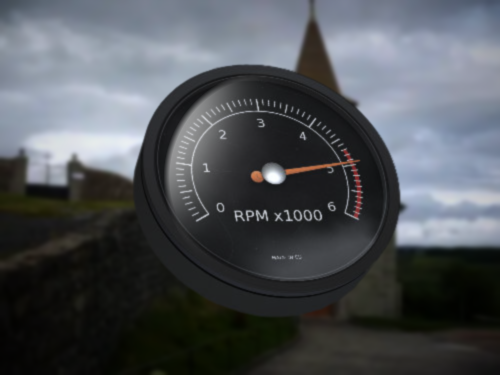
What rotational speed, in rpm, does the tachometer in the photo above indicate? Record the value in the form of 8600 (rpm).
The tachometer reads 5000 (rpm)
